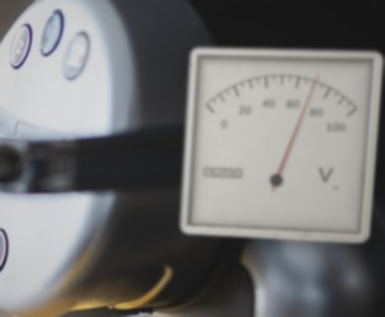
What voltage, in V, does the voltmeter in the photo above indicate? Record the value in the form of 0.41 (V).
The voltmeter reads 70 (V)
